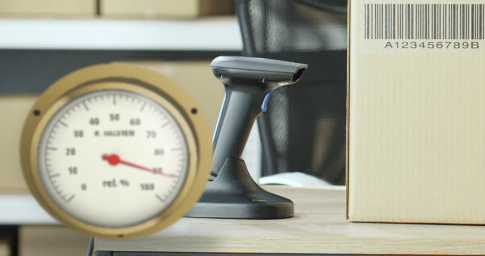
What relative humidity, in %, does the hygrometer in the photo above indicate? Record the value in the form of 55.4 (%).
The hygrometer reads 90 (%)
